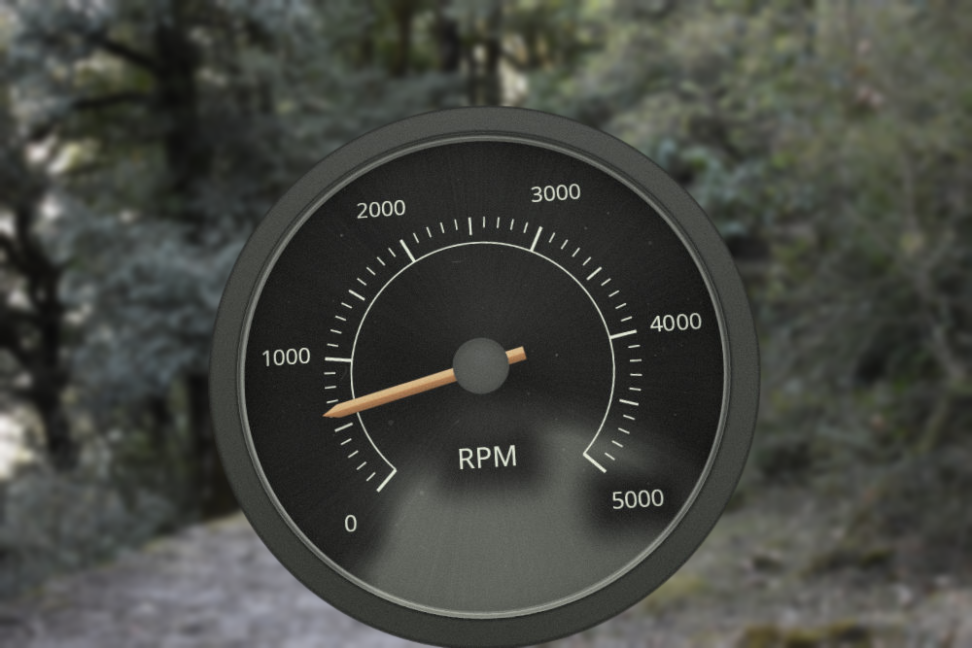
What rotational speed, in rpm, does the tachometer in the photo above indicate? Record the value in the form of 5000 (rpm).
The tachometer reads 600 (rpm)
